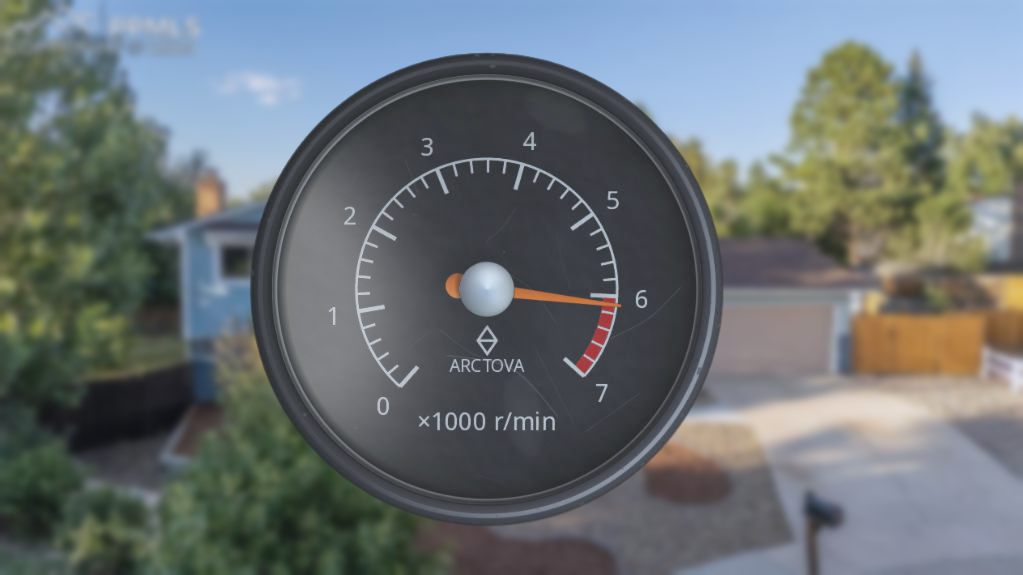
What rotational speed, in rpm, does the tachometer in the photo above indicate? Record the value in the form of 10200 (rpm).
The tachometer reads 6100 (rpm)
